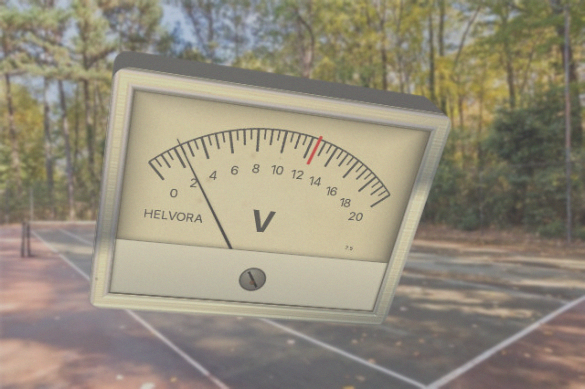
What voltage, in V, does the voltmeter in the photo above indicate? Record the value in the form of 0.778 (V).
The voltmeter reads 2.5 (V)
